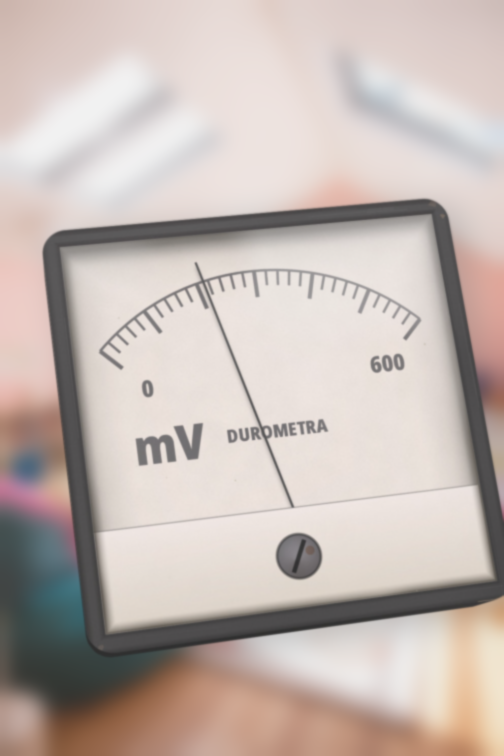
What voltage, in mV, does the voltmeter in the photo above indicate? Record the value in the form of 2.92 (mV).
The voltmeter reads 210 (mV)
